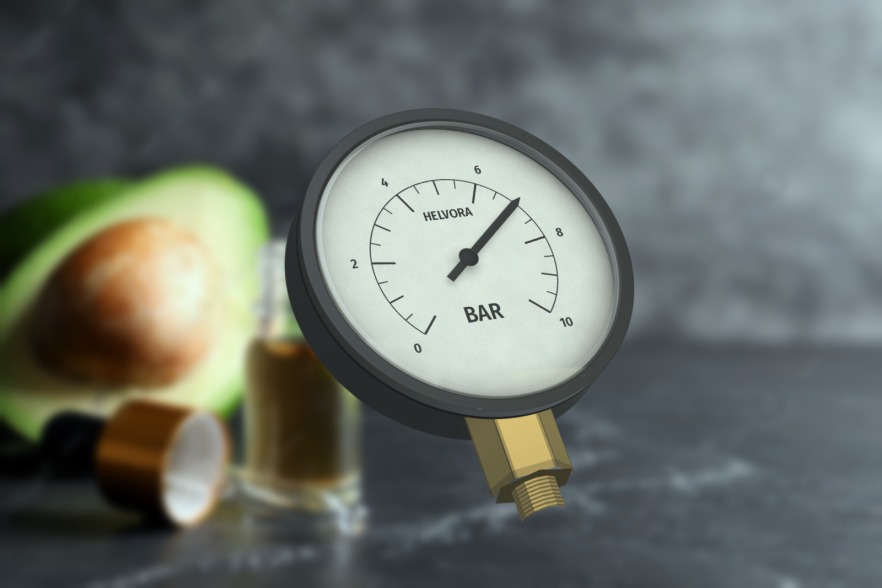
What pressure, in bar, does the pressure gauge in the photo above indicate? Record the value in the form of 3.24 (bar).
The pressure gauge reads 7 (bar)
